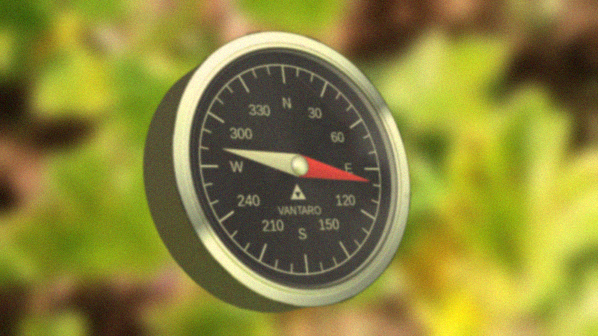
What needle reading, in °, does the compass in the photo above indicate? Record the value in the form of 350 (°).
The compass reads 100 (°)
